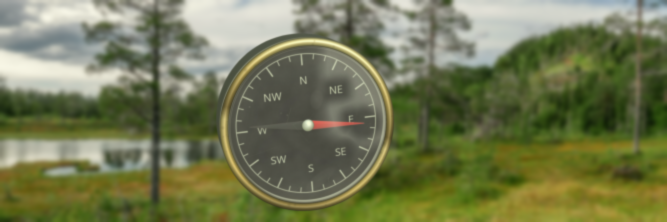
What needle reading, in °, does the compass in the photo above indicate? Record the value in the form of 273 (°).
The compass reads 95 (°)
